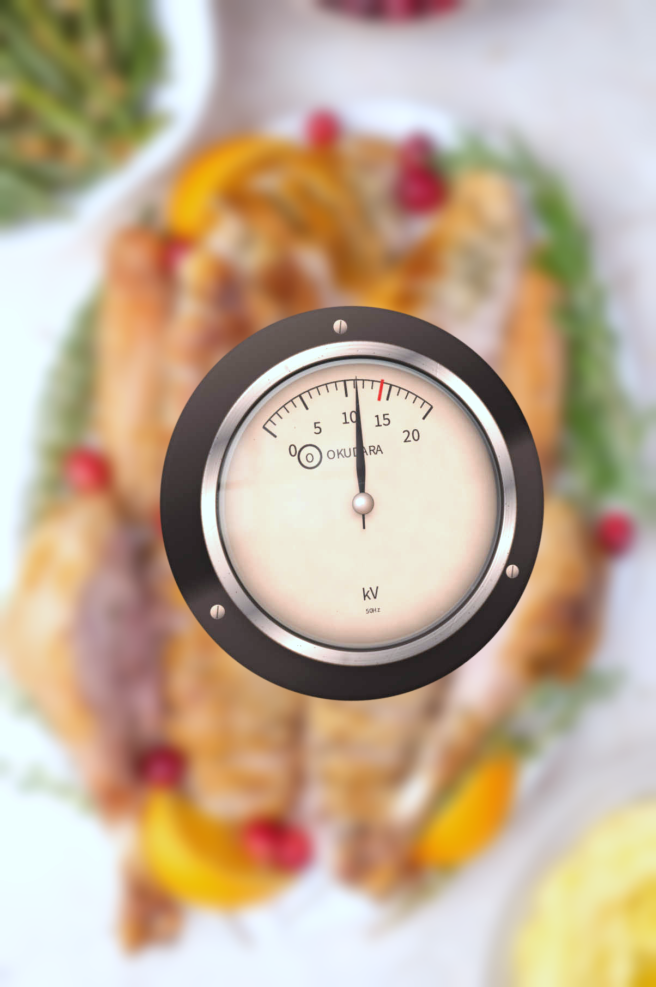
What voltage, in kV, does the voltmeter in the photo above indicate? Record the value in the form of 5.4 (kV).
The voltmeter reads 11 (kV)
